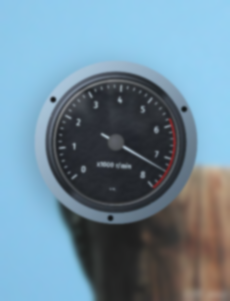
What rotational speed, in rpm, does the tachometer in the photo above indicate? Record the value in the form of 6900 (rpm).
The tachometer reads 7400 (rpm)
